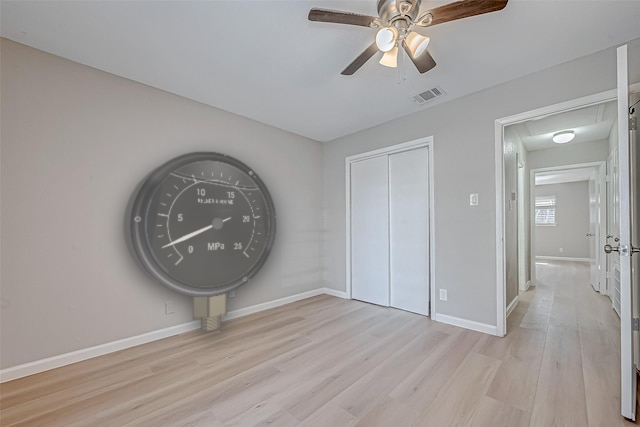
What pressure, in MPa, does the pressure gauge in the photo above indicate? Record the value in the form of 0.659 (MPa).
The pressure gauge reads 2 (MPa)
